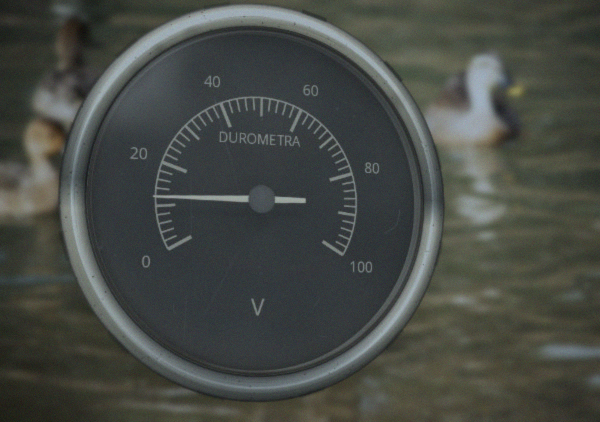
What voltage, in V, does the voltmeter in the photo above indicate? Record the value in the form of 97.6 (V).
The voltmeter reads 12 (V)
